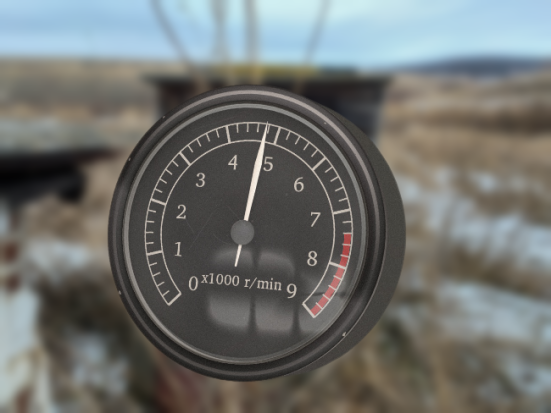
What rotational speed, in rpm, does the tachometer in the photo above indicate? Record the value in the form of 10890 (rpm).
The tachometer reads 4800 (rpm)
